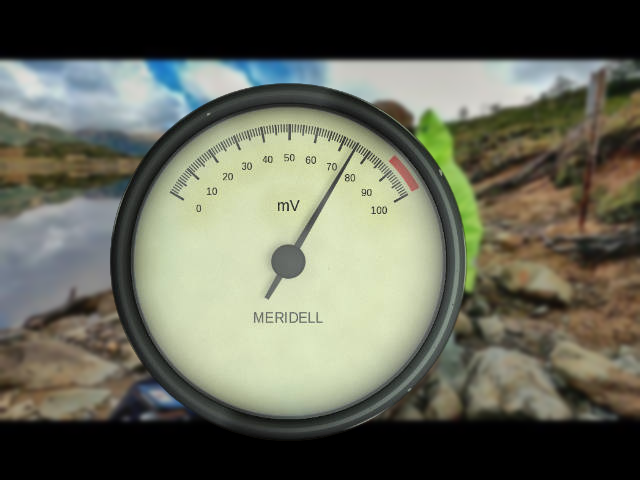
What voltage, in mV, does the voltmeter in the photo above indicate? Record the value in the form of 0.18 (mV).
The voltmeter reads 75 (mV)
